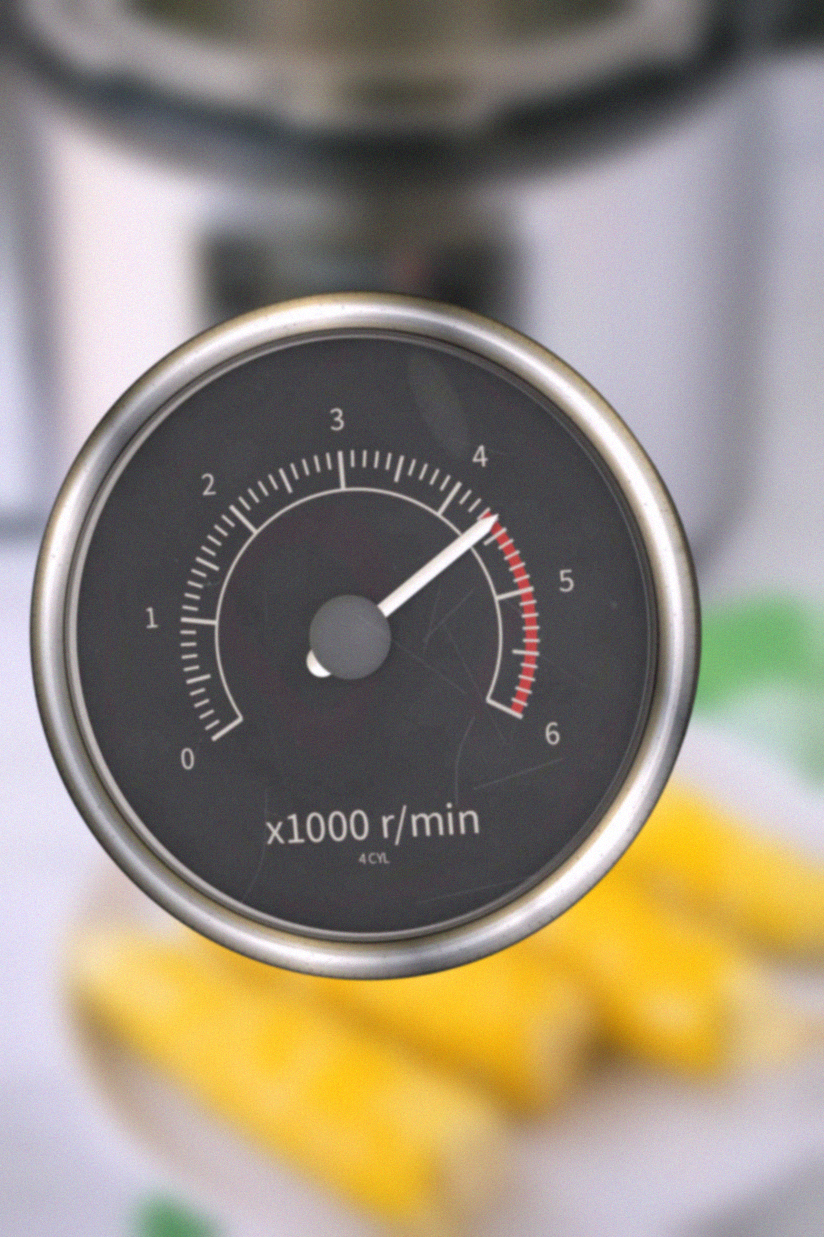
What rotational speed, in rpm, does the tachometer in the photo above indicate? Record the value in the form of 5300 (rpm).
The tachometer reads 4400 (rpm)
